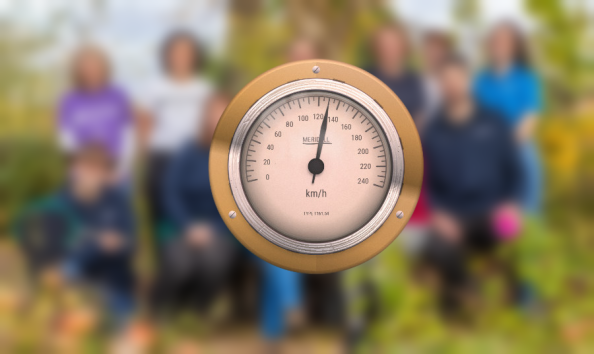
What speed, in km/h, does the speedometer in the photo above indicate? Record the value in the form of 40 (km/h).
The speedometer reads 130 (km/h)
